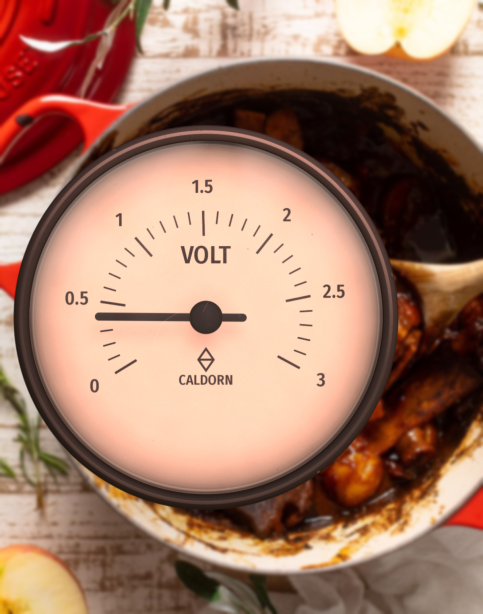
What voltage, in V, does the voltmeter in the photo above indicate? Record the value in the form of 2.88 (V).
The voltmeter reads 0.4 (V)
